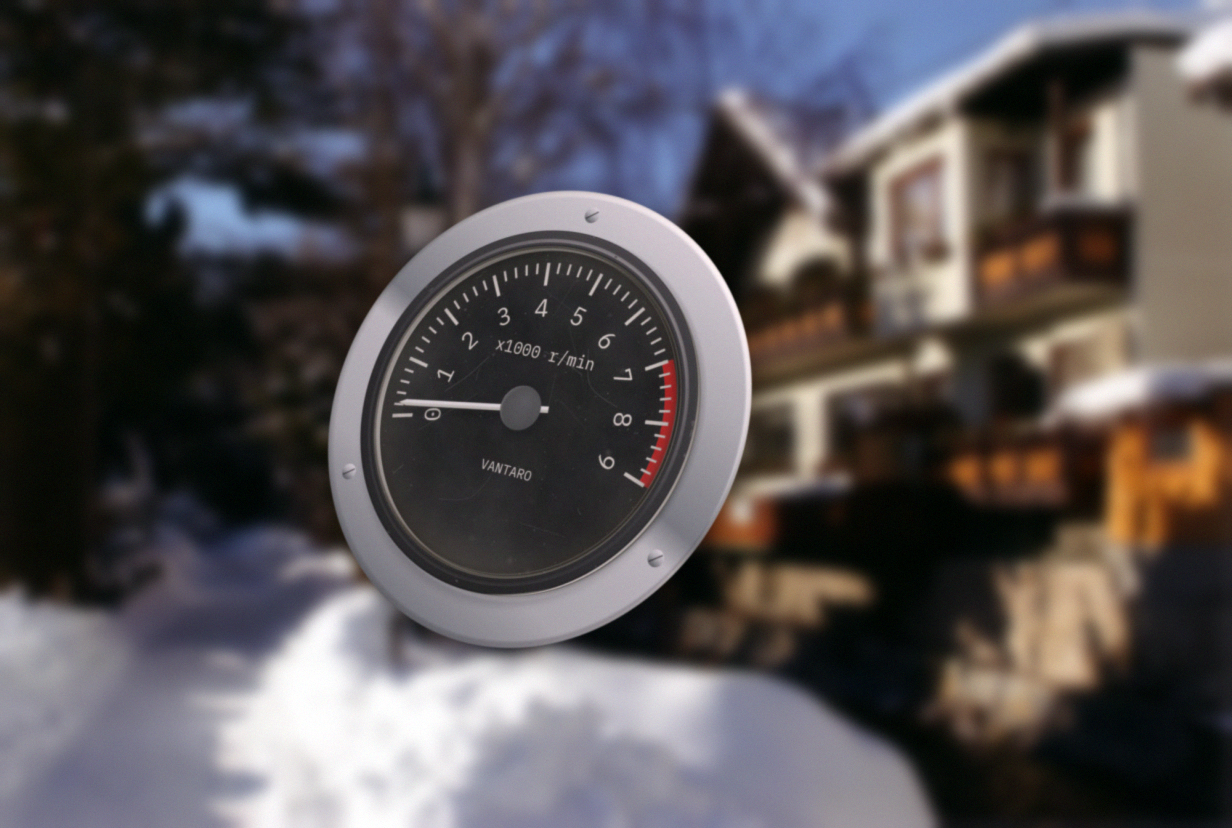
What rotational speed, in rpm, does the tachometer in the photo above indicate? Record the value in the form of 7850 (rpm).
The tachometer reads 200 (rpm)
